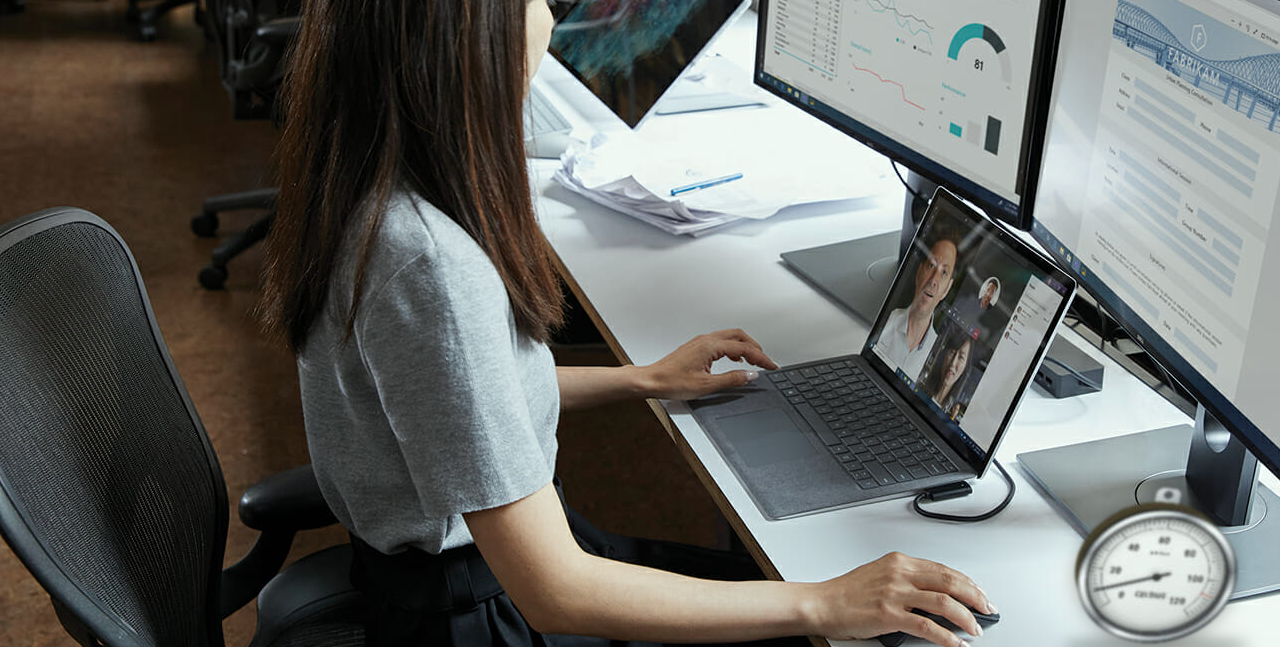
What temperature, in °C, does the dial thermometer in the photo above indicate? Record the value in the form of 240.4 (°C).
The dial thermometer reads 10 (°C)
